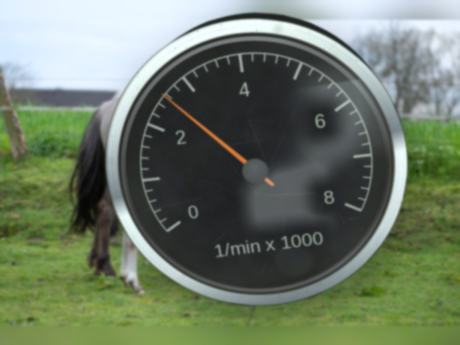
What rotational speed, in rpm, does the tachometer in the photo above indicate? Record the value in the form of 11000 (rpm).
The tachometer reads 2600 (rpm)
